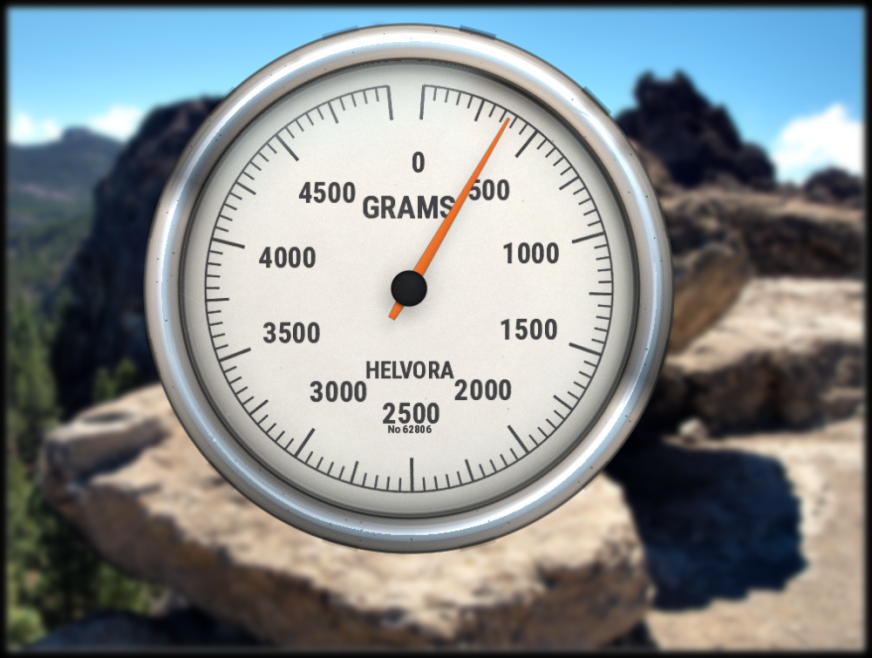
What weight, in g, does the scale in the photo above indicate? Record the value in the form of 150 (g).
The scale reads 375 (g)
